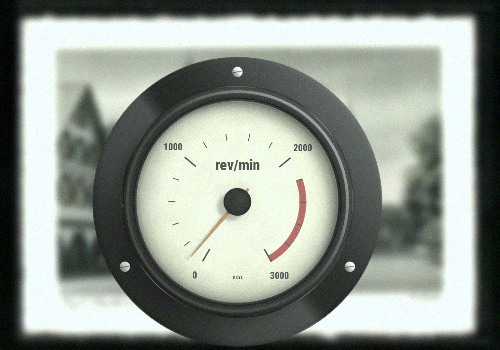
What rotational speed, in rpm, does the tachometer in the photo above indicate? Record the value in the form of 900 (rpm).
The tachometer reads 100 (rpm)
